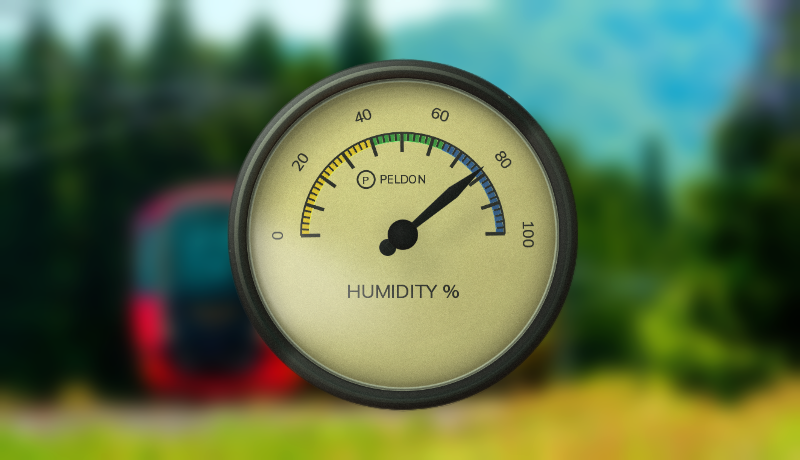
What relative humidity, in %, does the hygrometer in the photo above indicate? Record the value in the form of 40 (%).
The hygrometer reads 78 (%)
